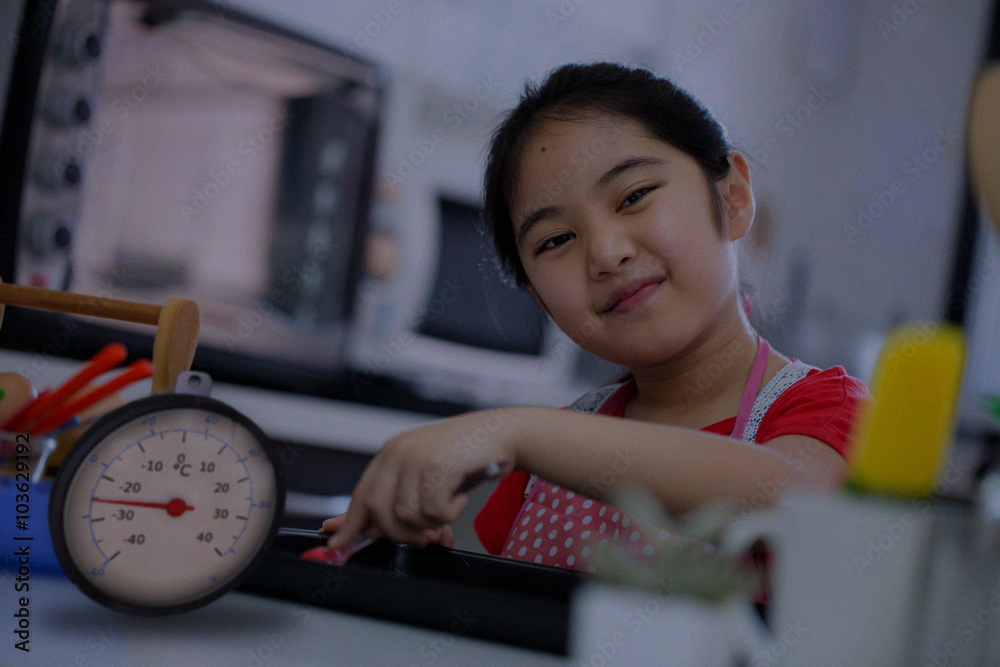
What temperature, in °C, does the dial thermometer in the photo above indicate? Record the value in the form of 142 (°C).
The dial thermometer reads -25 (°C)
